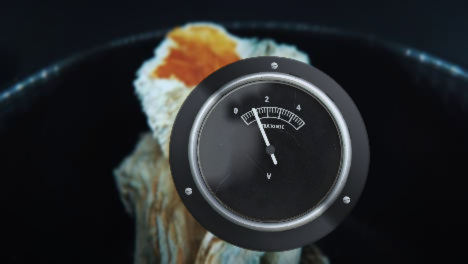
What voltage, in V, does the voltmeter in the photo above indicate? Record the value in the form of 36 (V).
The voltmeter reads 1 (V)
